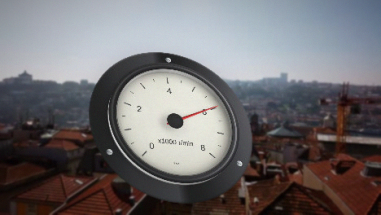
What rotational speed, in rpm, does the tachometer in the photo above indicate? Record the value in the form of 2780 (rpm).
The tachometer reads 6000 (rpm)
